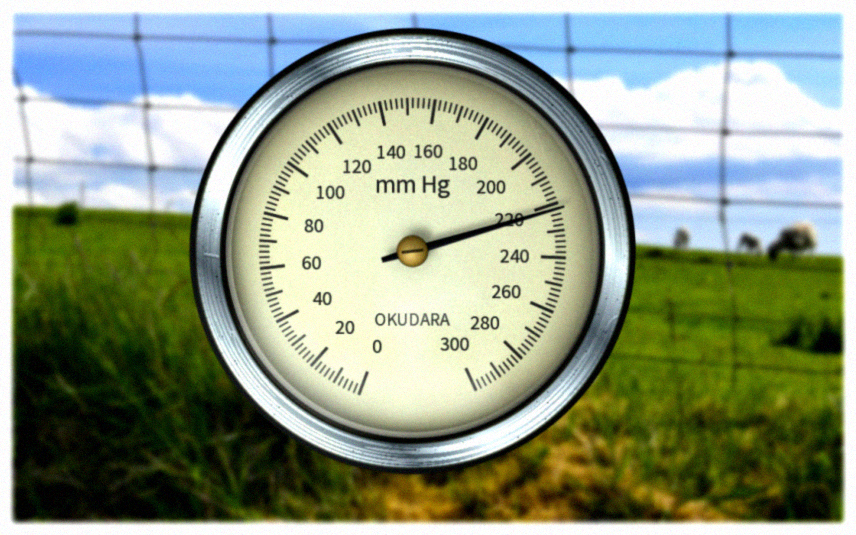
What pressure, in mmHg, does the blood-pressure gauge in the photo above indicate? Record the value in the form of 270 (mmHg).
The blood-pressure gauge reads 222 (mmHg)
